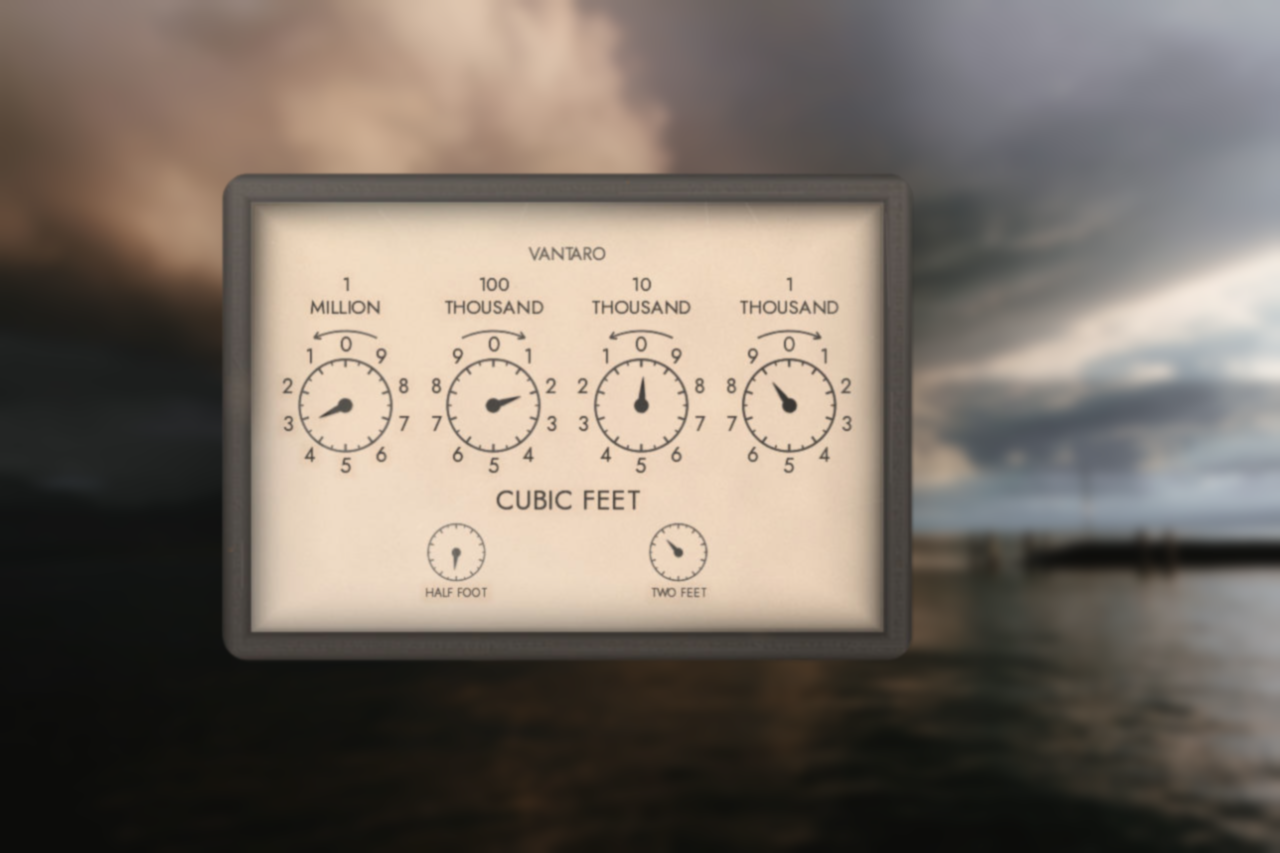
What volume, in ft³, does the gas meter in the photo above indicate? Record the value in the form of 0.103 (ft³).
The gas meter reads 319900 (ft³)
